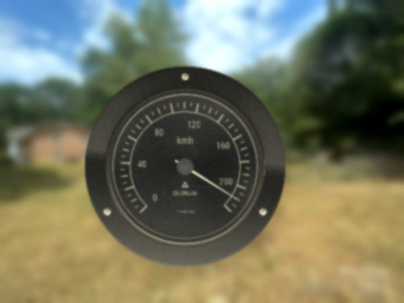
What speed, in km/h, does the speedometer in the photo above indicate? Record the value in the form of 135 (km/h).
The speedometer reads 210 (km/h)
